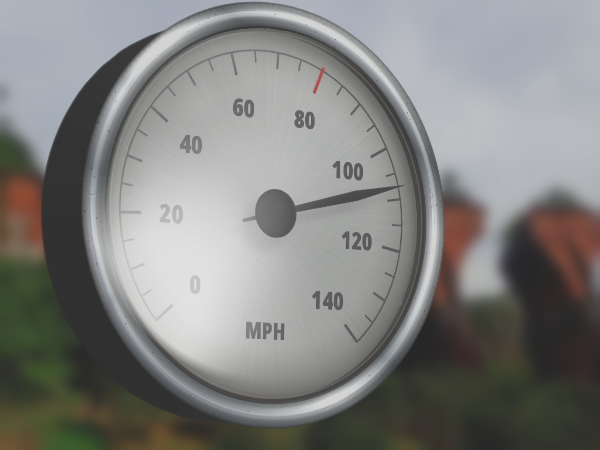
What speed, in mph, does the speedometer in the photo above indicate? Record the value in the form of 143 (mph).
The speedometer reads 107.5 (mph)
